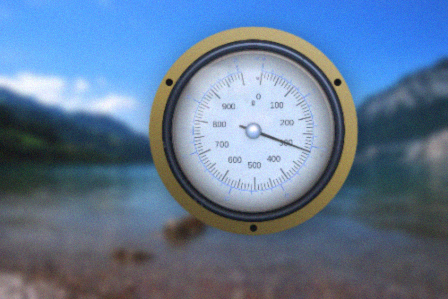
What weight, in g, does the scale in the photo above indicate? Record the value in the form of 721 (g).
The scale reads 300 (g)
